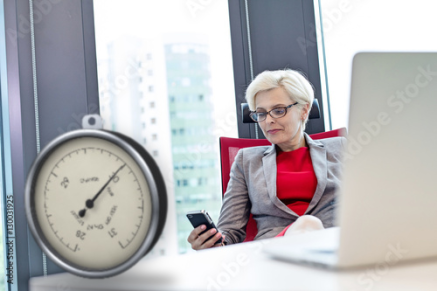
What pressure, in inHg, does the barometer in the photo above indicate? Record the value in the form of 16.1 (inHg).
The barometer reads 30 (inHg)
